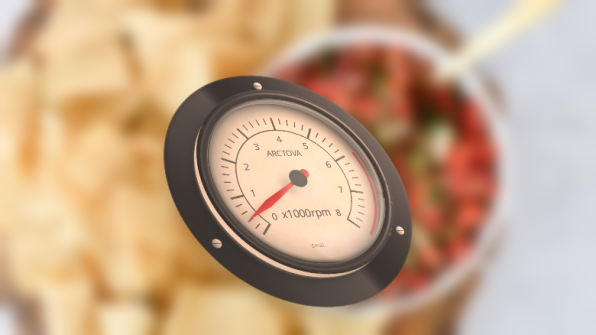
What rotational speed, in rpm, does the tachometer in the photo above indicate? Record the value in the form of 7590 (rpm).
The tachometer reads 400 (rpm)
